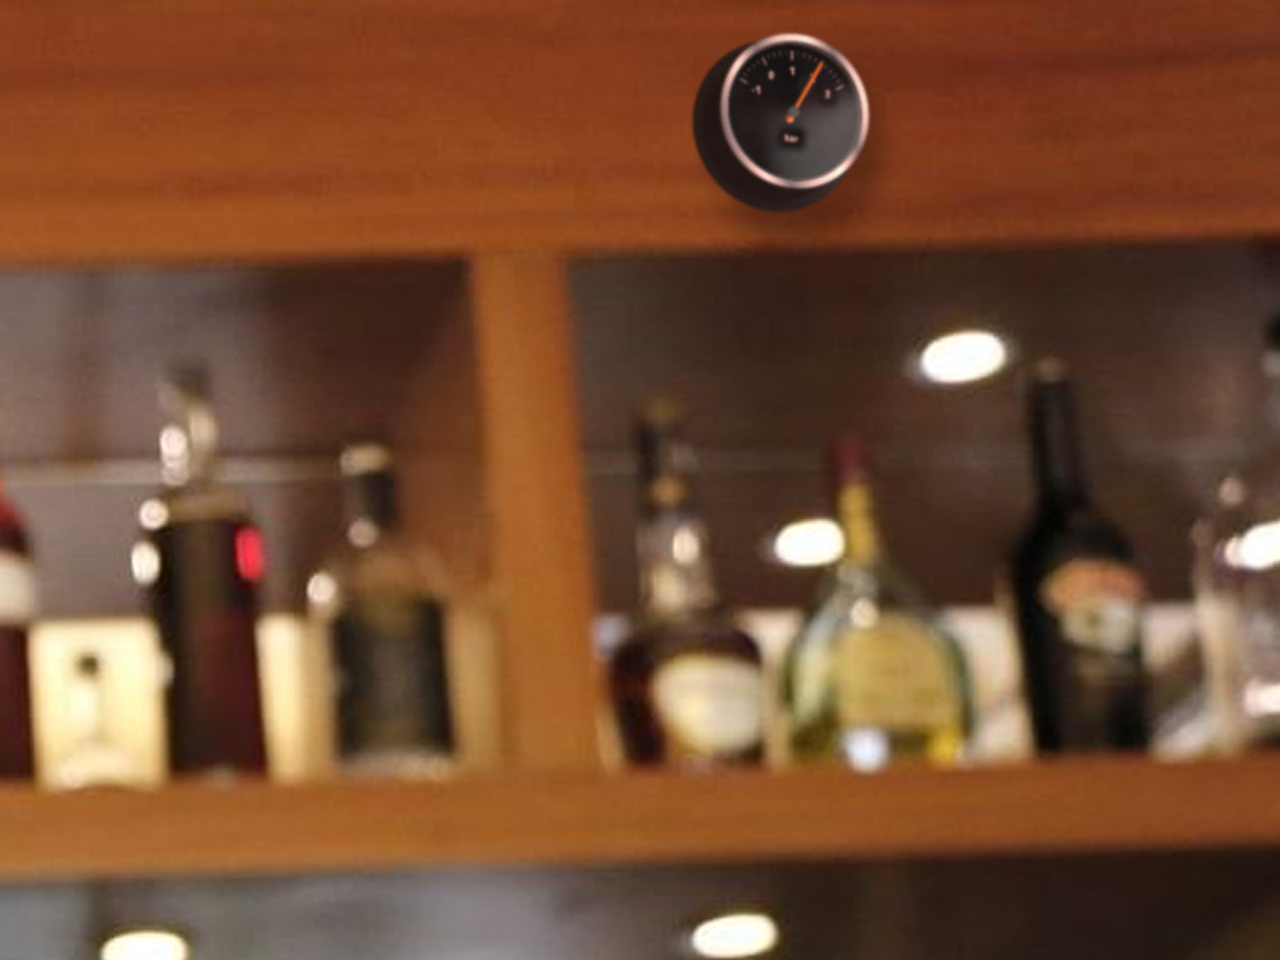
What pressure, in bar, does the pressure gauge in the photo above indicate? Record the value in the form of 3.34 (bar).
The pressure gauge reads 2 (bar)
